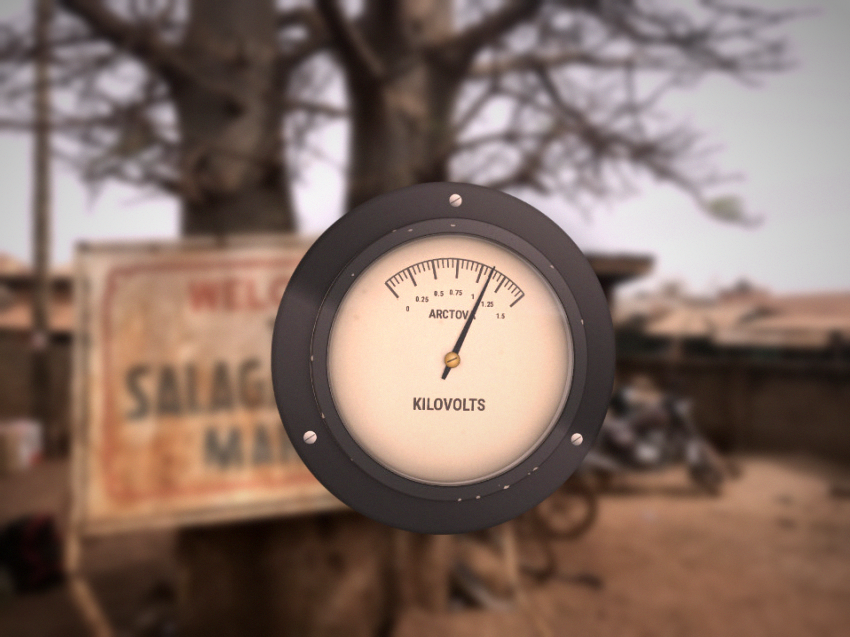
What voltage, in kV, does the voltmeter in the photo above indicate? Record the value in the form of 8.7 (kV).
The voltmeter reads 1.1 (kV)
